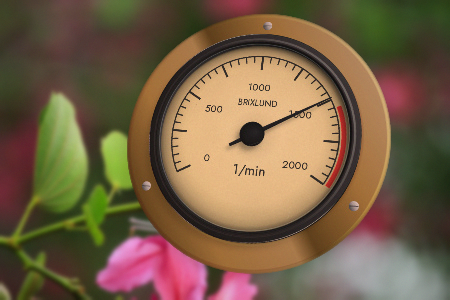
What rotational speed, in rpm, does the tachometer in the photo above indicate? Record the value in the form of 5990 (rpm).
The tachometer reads 1500 (rpm)
